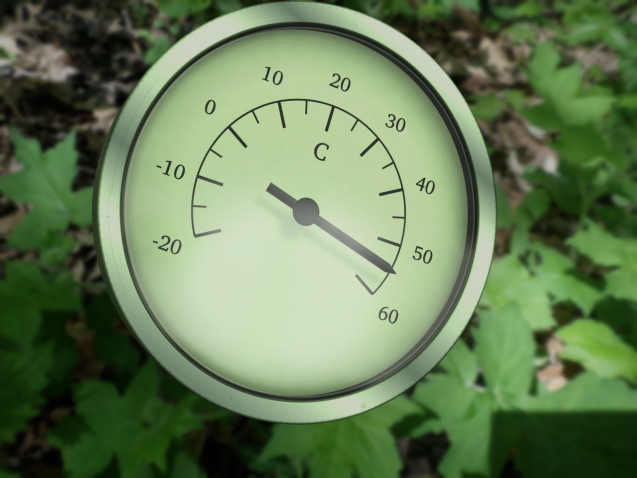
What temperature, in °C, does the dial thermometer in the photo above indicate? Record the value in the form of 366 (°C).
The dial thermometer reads 55 (°C)
